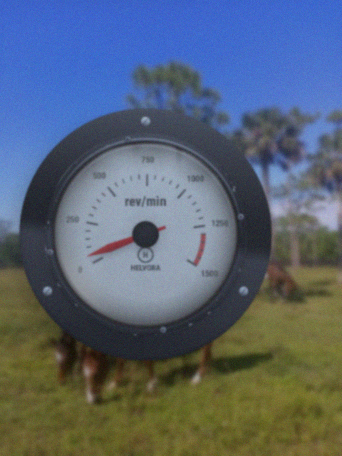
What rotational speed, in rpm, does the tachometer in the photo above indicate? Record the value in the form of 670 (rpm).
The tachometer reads 50 (rpm)
